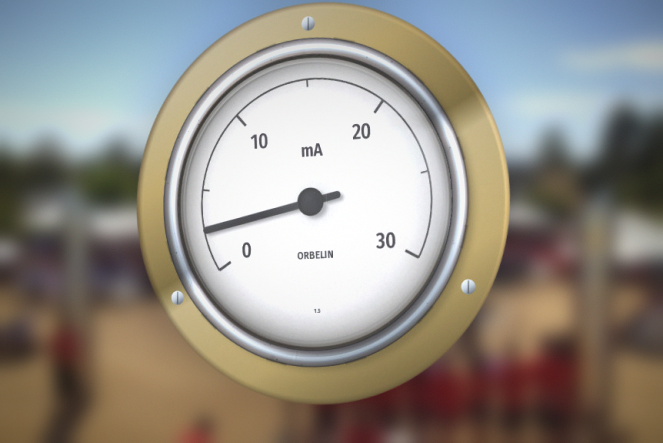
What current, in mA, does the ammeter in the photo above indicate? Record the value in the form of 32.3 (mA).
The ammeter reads 2.5 (mA)
